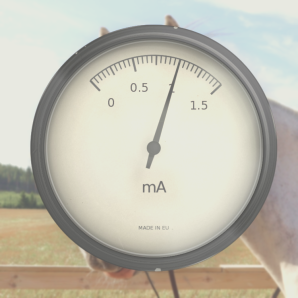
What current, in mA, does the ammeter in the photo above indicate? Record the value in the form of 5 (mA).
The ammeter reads 1 (mA)
